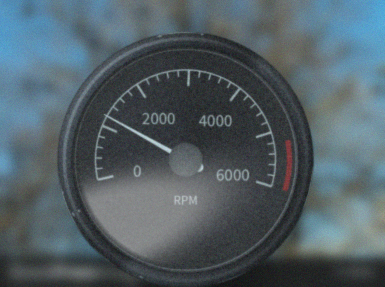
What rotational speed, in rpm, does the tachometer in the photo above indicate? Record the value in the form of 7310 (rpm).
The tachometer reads 1200 (rpm)
